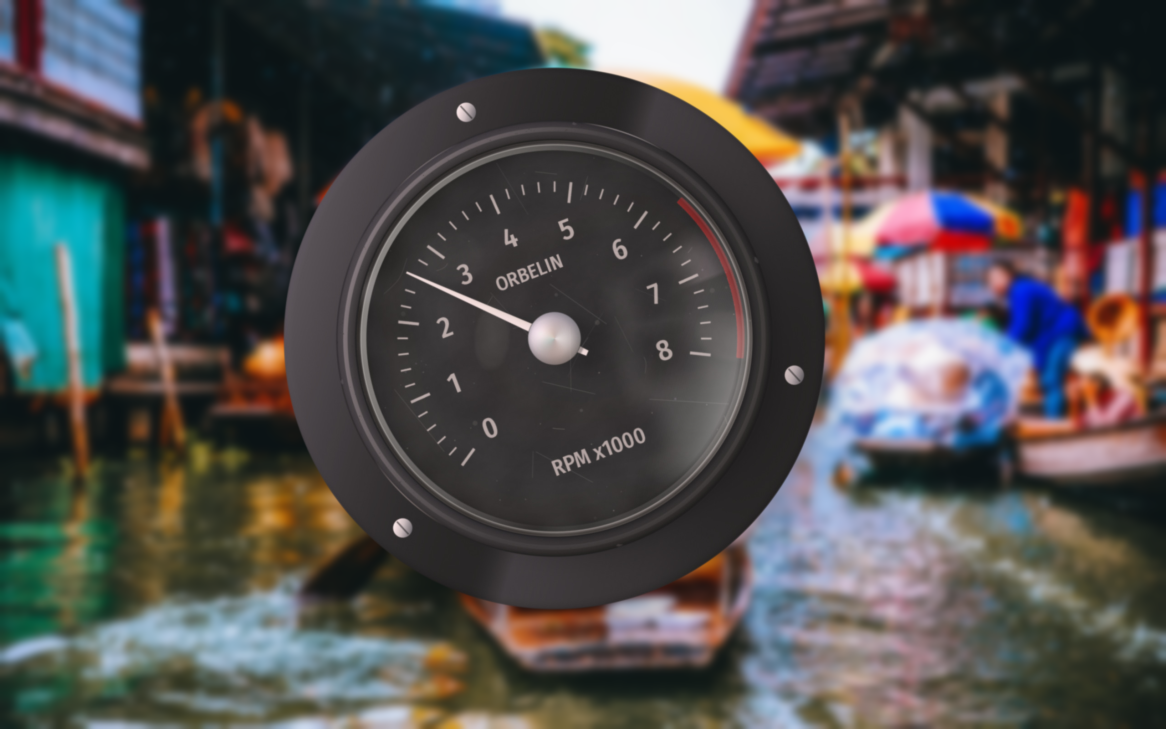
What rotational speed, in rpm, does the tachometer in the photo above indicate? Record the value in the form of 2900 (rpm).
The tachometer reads 2600 (rpm)
